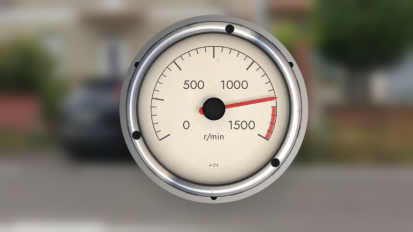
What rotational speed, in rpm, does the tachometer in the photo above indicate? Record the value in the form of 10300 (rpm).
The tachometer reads 1250 (rpm)
